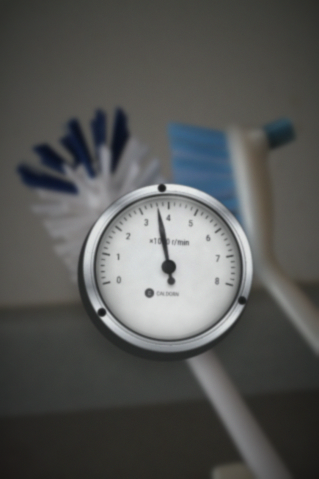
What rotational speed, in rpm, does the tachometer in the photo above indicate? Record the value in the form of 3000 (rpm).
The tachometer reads 3600 (rpm)
